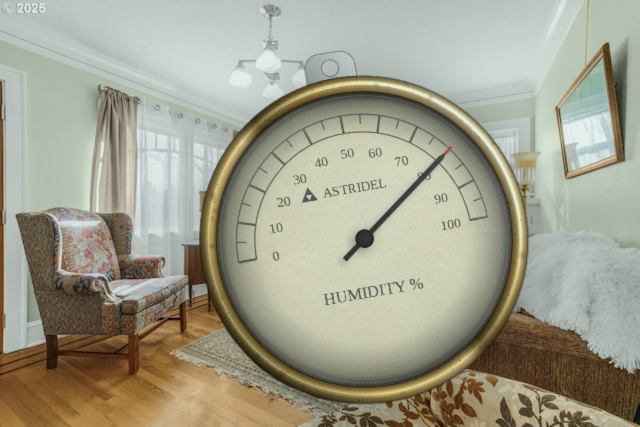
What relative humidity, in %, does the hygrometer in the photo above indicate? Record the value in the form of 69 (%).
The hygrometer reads 80 (%)
